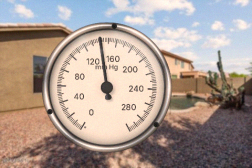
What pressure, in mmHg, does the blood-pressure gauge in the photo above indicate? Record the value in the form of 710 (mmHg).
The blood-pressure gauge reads 140 (mmHg)
